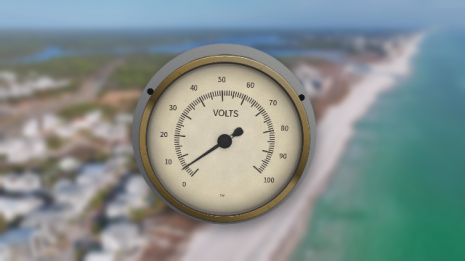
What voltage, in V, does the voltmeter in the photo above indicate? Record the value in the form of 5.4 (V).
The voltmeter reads 5 (V)
